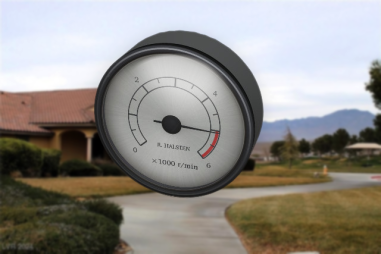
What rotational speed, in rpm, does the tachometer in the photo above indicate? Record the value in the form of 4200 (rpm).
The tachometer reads 5000 (rpm)
